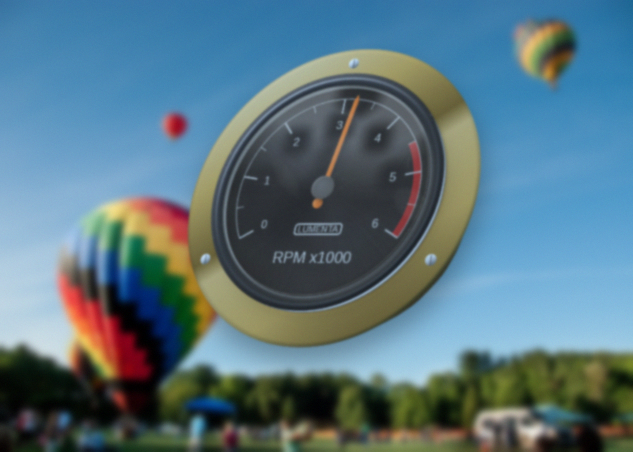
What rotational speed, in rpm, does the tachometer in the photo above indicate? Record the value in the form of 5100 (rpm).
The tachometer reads 3250 (rpm)
